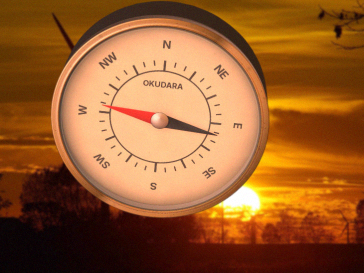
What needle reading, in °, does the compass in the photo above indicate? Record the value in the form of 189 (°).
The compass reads 280 (°)
